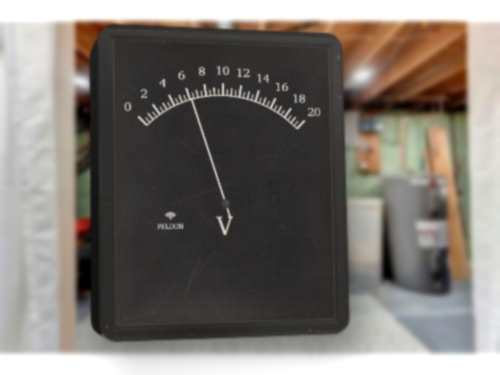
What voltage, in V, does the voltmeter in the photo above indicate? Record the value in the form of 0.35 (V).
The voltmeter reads 6 (V)
